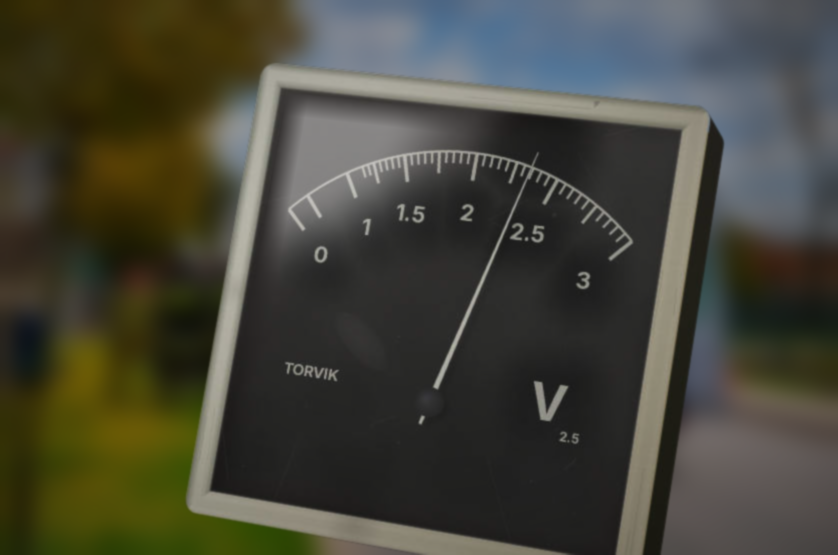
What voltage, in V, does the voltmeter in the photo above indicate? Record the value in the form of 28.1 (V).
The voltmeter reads 2.35 (V)
